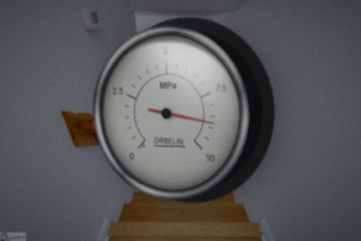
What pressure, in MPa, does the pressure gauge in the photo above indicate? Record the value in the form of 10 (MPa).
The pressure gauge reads 8.75 (MPa)
